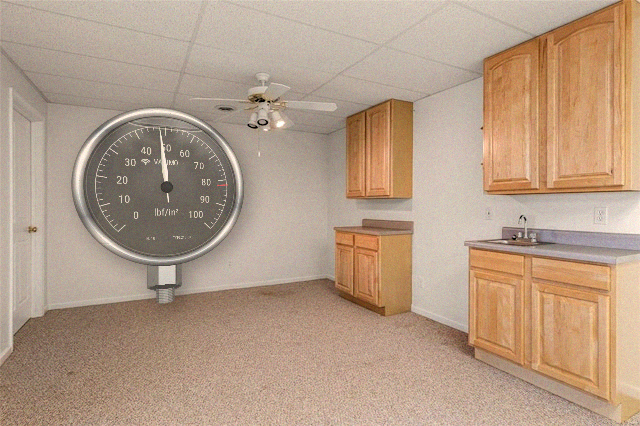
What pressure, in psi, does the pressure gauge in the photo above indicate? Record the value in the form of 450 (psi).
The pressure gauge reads 48 (psi)
